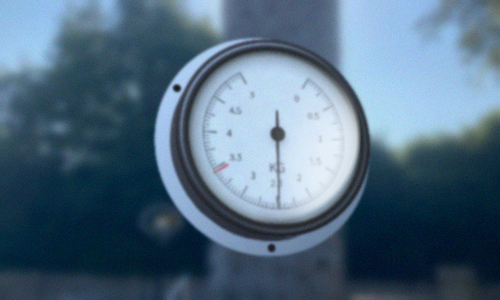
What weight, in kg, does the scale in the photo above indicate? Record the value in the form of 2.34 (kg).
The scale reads 2.5 (kg)
